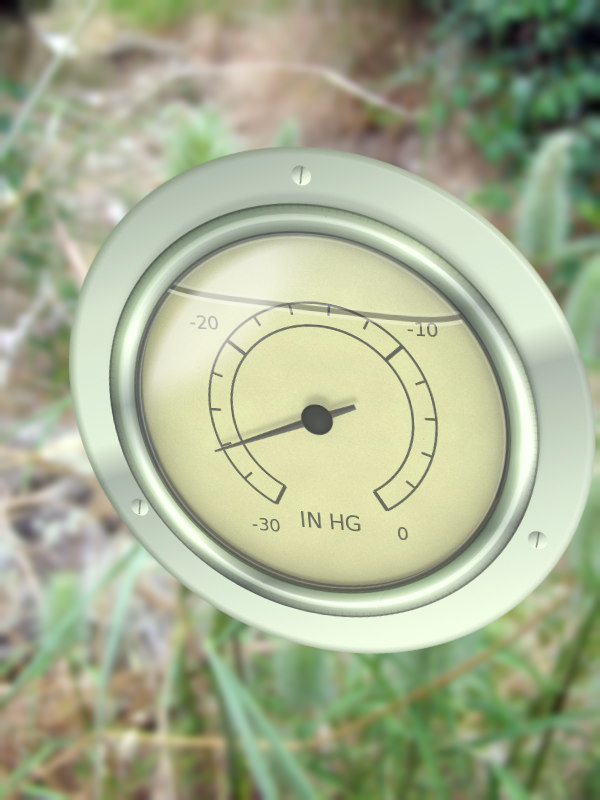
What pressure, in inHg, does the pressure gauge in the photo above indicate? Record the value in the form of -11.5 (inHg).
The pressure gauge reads -26 (inHg)
